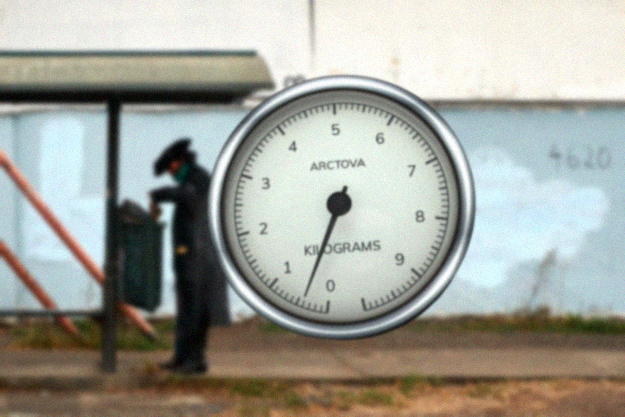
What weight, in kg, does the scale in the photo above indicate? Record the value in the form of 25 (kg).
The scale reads 0.4 (kg)
